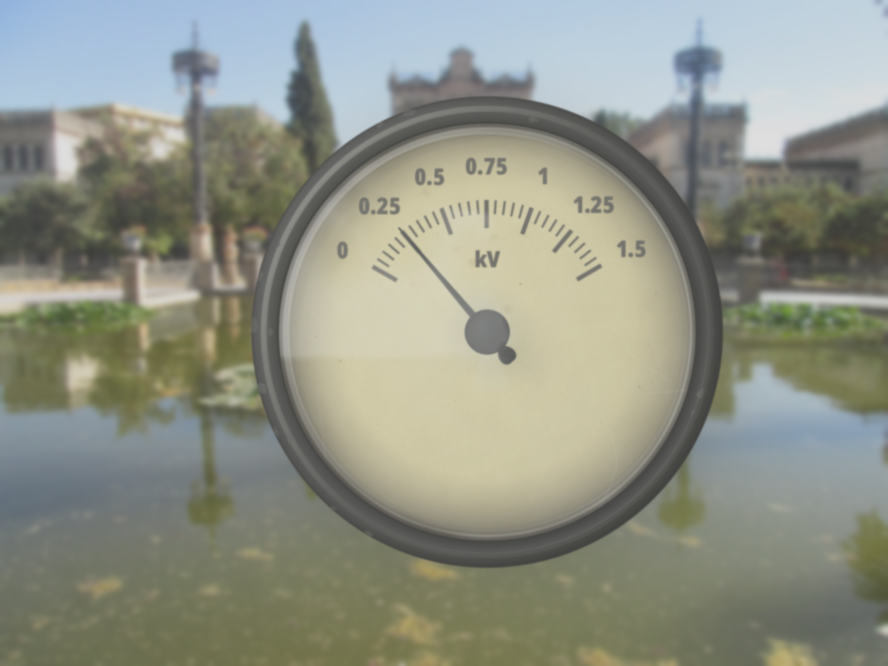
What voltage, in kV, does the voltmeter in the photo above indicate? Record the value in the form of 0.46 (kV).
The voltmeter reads 0.25 (kV)
